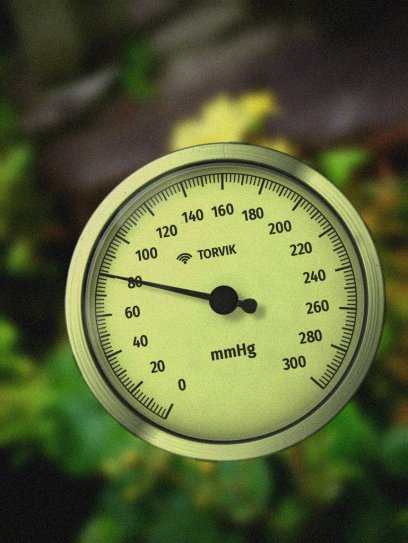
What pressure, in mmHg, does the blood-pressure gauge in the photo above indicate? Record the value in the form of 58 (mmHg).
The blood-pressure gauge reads 80 (mmHg)
